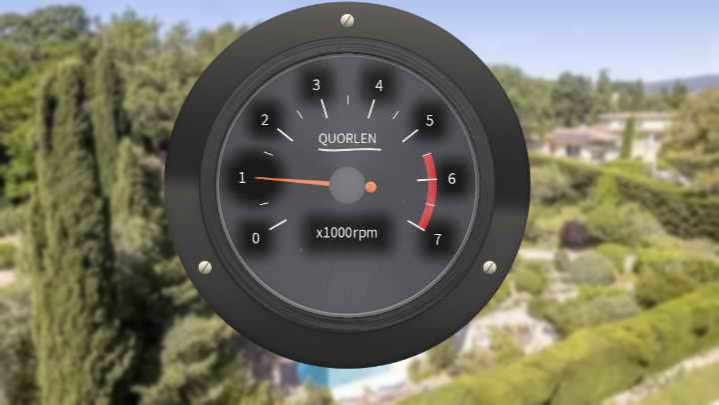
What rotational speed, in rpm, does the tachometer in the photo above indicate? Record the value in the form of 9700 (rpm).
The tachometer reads 1000 (rpm)
